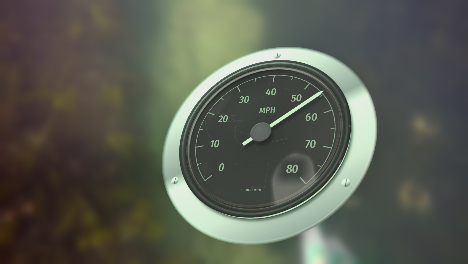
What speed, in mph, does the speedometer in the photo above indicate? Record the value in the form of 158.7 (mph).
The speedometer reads 55 (mph)
